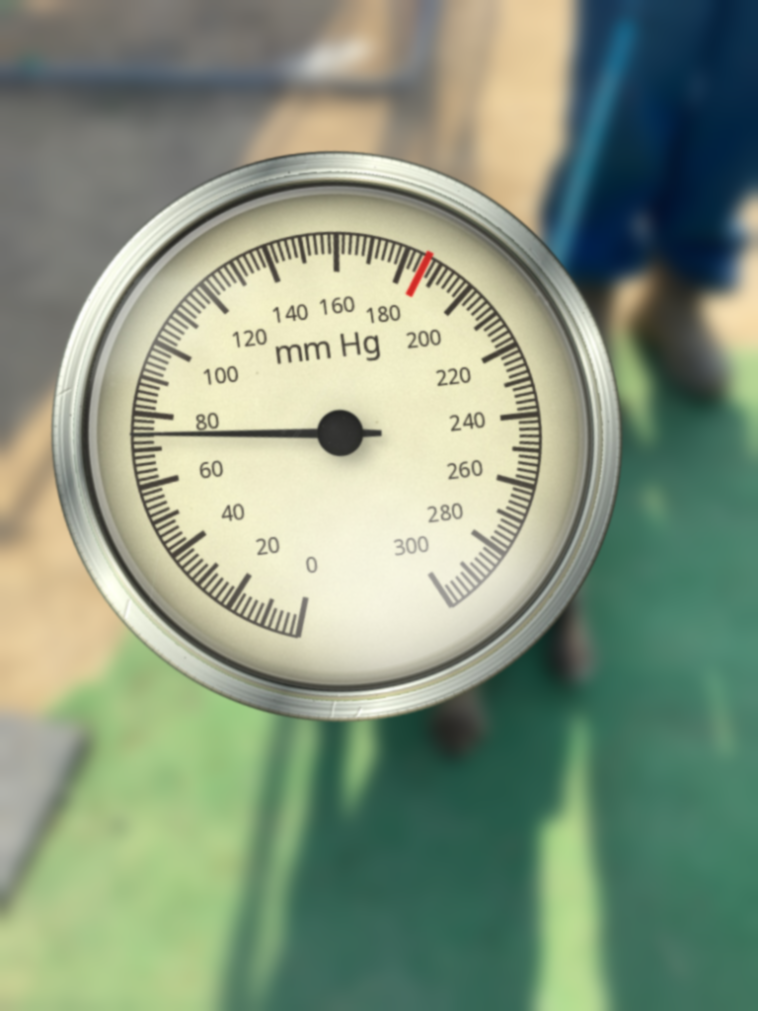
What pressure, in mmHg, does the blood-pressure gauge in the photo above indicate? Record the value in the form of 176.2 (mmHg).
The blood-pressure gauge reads 74 (mmHg)
